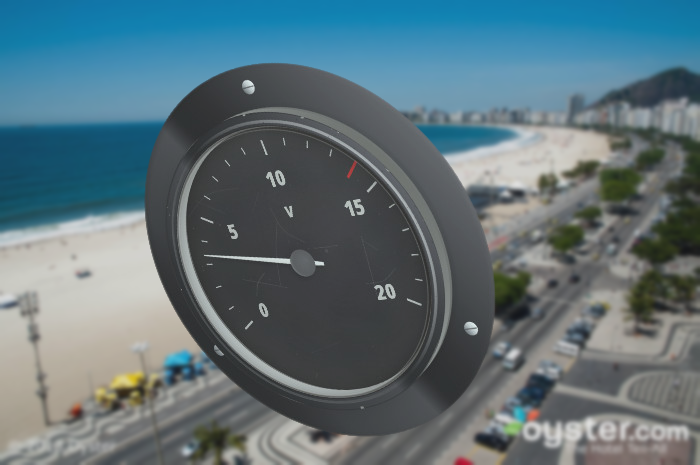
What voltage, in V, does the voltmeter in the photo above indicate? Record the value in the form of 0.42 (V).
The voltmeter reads 3.5 (V)
